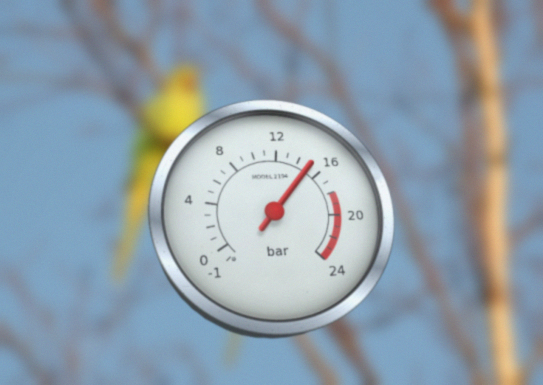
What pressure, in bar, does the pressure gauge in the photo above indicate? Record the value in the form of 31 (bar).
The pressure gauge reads 15 (bar)
